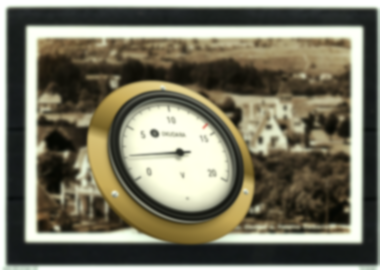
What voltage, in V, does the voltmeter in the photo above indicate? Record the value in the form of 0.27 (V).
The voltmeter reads 2 (V)
